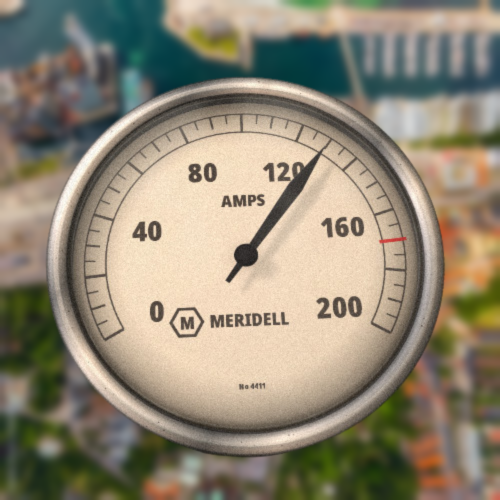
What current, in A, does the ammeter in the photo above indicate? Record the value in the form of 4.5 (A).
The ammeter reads 130 (A)
